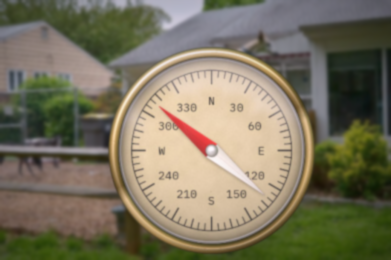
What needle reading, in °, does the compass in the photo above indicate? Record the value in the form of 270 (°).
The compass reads 310 (°)
